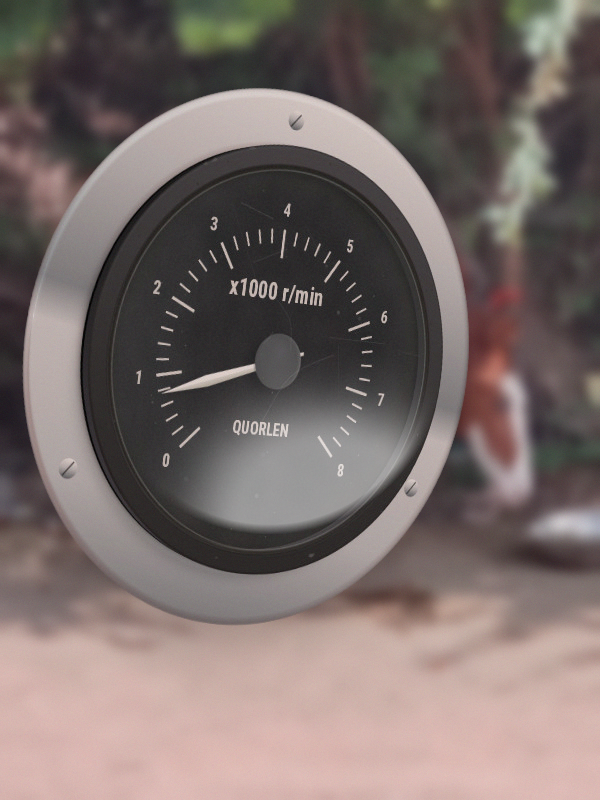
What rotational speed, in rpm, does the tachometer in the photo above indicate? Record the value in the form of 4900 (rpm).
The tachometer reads 800 (rpm)
